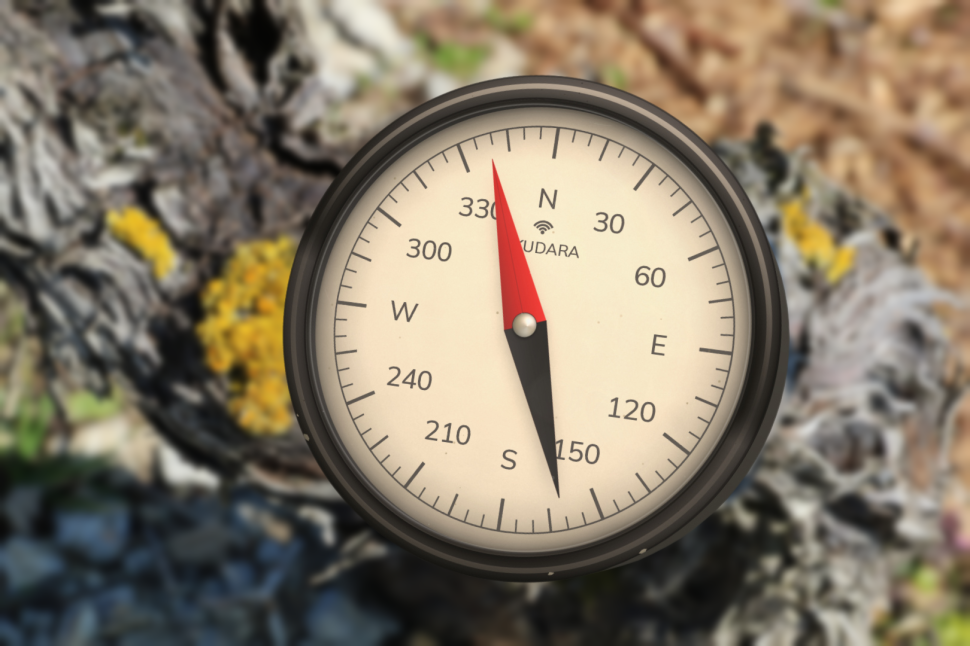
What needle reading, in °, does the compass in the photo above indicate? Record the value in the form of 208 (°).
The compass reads 340 (°)
